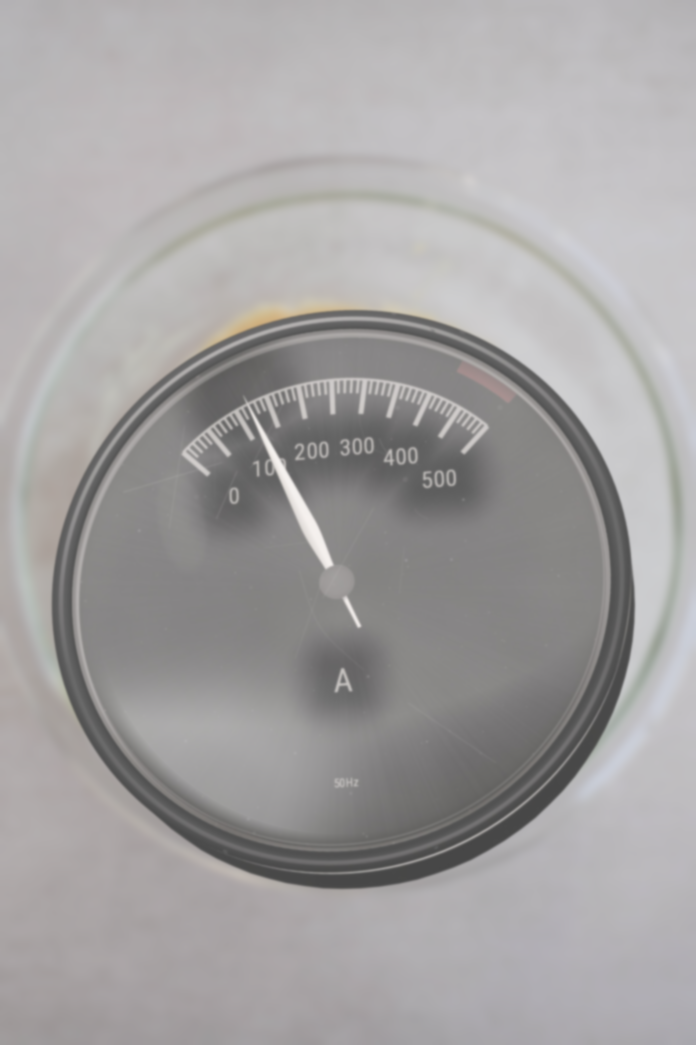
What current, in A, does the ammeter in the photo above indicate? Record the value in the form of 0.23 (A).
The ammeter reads 120 (A)
